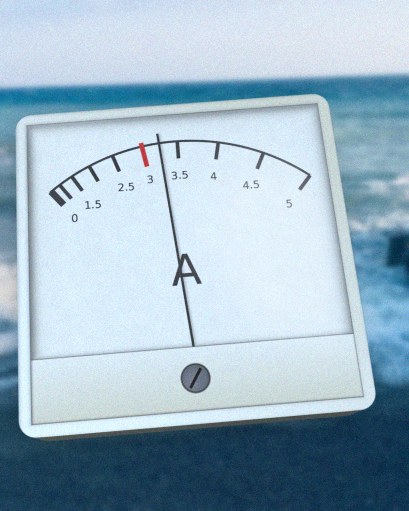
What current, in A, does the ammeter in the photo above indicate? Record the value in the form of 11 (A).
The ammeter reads 3.25 (A)
